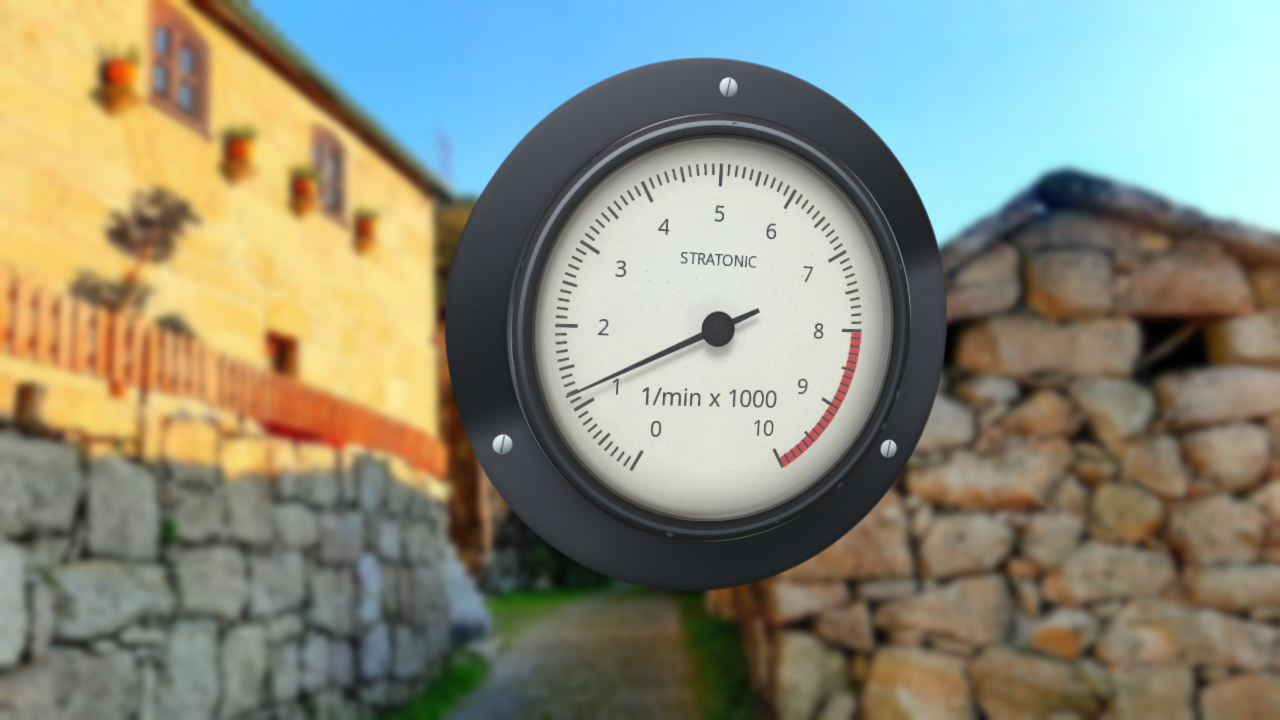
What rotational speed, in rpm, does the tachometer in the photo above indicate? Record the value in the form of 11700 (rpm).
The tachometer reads 1200 (rpm)
